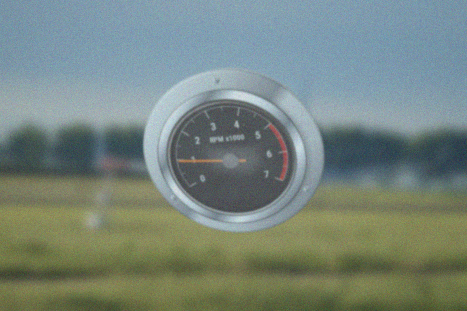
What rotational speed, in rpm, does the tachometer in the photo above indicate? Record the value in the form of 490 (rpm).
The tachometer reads 1000 (rpm)
